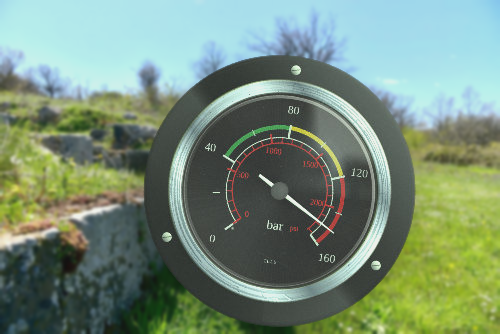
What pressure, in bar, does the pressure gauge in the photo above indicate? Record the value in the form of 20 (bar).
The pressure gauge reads 150 (bar)
